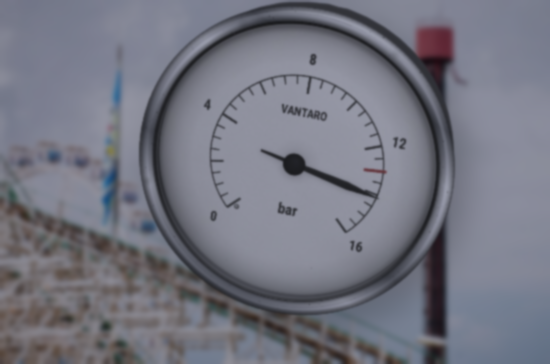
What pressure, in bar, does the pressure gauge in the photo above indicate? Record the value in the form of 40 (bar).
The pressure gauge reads 14 (bar)
